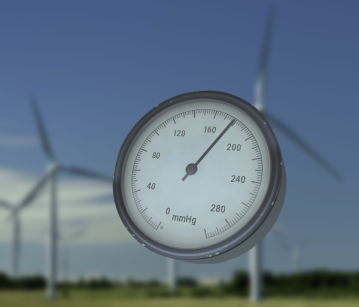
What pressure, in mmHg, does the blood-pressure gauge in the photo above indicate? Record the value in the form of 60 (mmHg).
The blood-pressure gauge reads 180 (mmHg)
